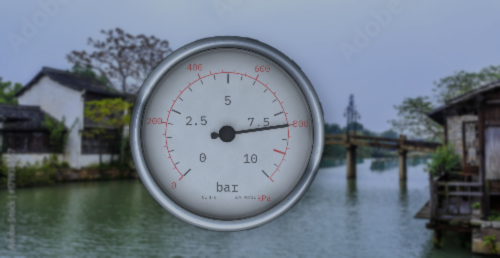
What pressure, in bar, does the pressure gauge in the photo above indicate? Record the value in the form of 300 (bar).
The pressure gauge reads 8 (bar)
